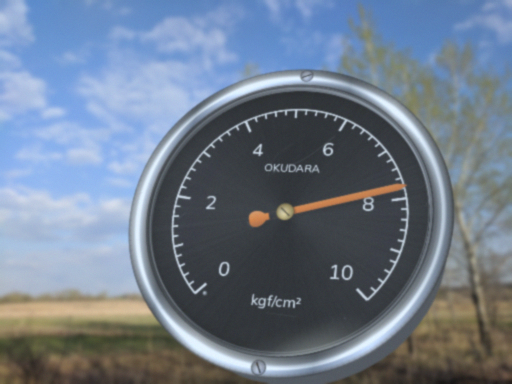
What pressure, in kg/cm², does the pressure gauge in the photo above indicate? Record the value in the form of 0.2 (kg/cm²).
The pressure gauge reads 7.8 (kg/cm²)
